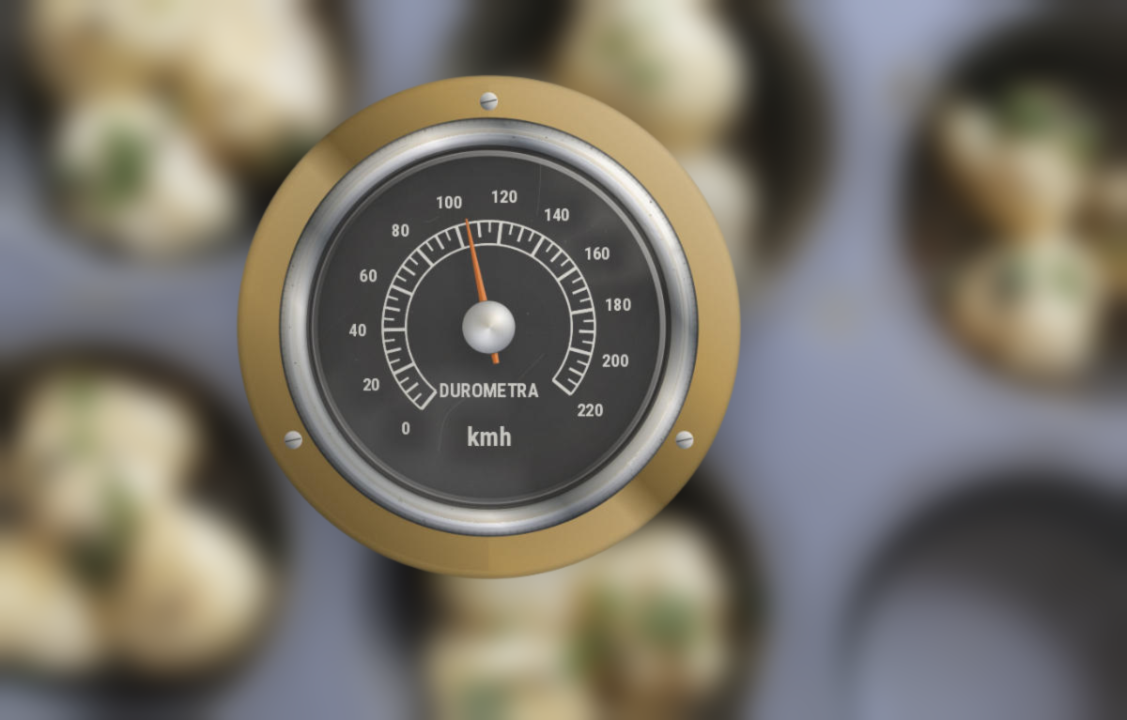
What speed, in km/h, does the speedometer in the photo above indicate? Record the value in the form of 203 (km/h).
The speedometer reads 105 (km/h)
